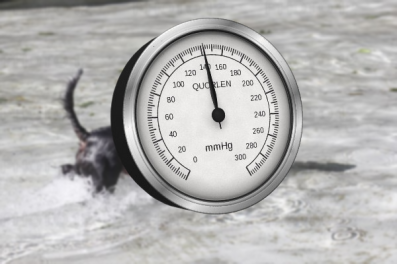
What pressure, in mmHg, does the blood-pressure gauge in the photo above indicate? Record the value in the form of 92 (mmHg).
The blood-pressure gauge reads 140 (mmHg)
